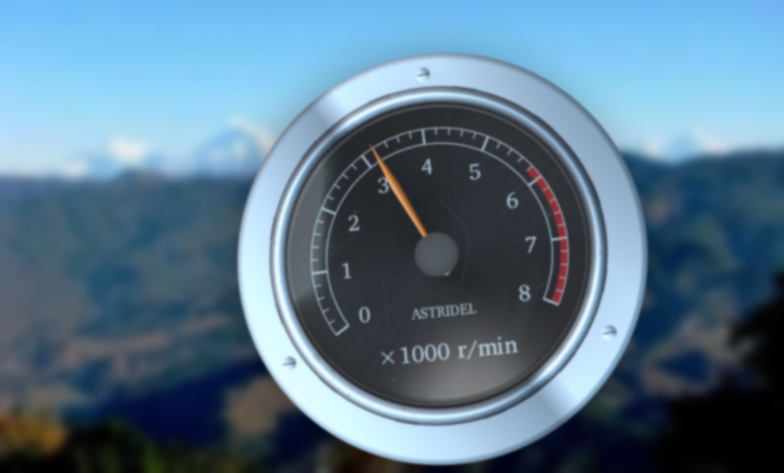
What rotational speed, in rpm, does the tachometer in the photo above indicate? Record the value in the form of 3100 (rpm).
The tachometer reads 3200 (rpm)
